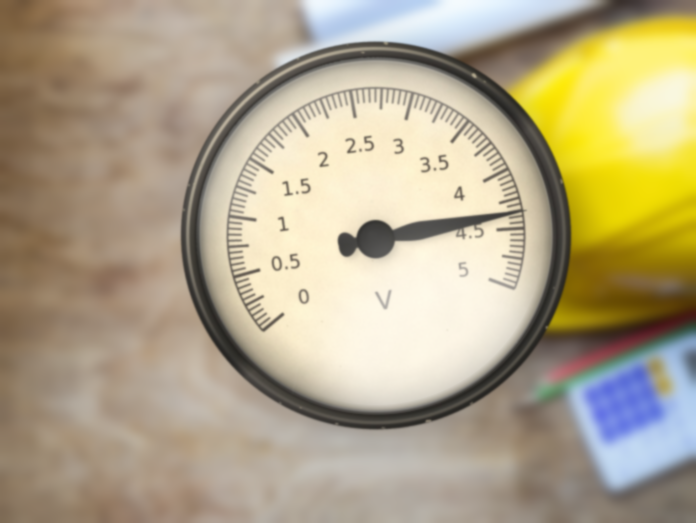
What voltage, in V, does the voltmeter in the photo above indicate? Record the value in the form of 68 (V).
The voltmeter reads 4.35 (V)
